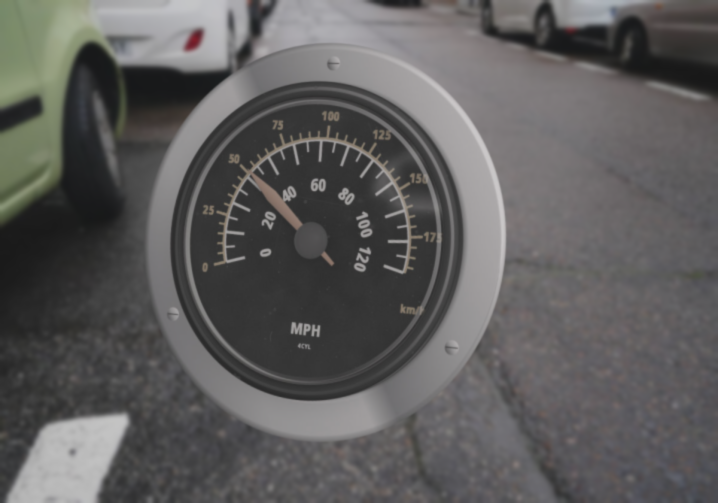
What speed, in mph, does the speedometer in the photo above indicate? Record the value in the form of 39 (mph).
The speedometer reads 32.5 (mph)
